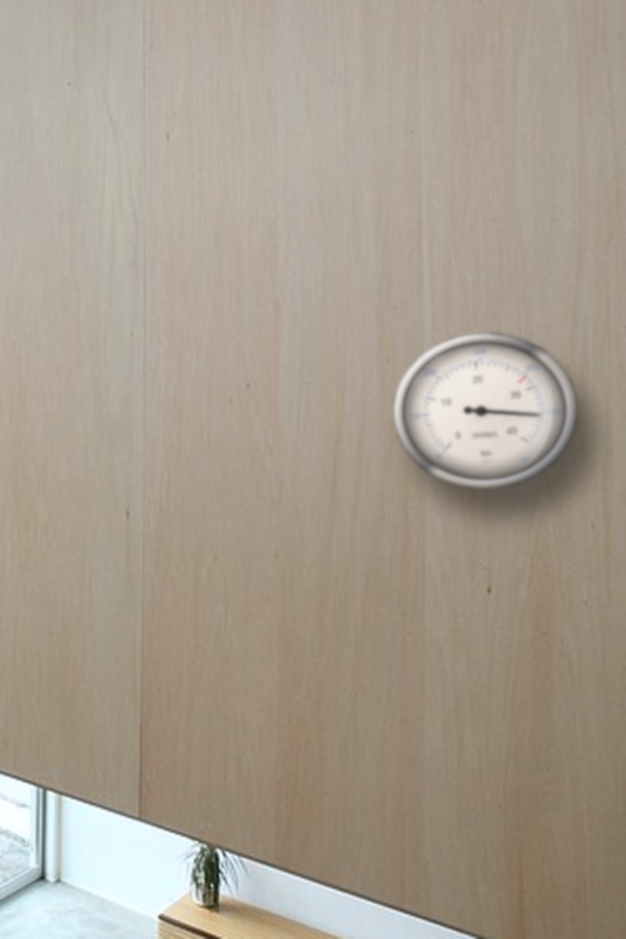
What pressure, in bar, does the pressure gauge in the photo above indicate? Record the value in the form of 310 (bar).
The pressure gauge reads 35 (bar)
